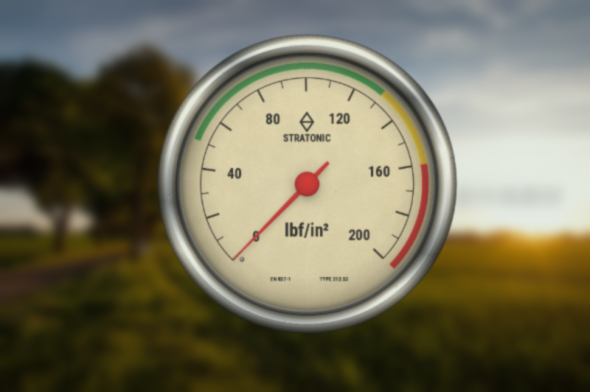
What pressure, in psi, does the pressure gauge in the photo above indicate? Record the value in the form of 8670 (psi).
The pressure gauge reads 0 (psi)
